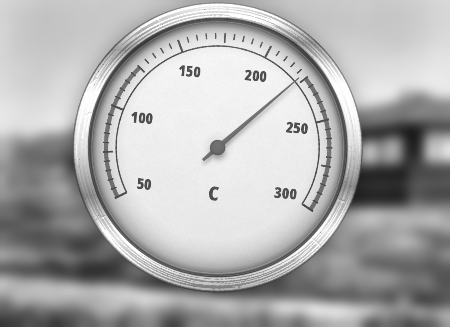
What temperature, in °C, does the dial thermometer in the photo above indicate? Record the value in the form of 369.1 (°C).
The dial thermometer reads 222.5 (°C)
